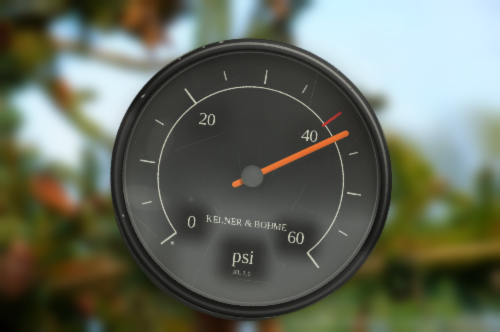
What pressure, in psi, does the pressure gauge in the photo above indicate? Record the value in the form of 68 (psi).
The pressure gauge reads 42.5 (psi)
